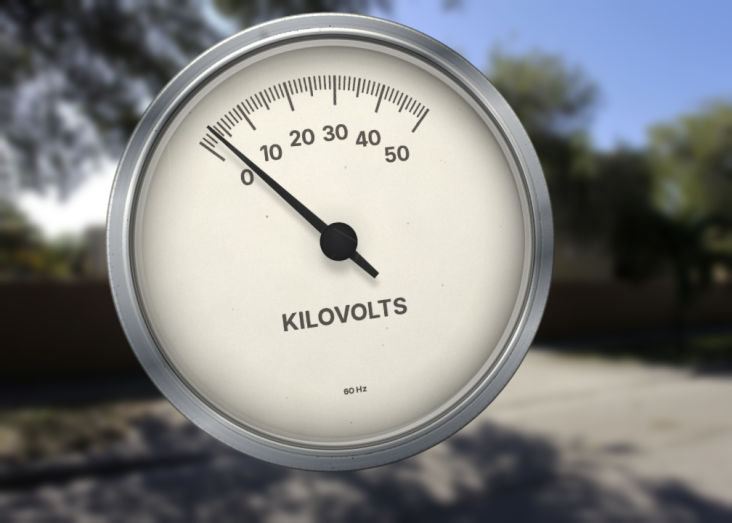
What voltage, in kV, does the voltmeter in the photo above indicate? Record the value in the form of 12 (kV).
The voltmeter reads 3 (kV)
